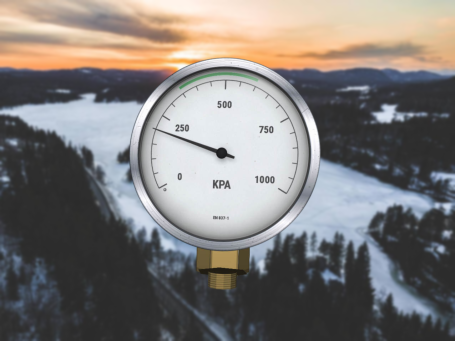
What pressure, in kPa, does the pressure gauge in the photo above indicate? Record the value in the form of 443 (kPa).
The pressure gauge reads 200 (kPa)
